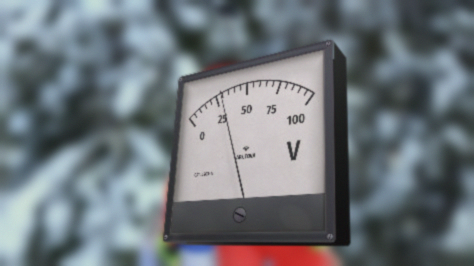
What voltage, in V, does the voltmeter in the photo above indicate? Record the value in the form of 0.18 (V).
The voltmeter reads 30 (V)
